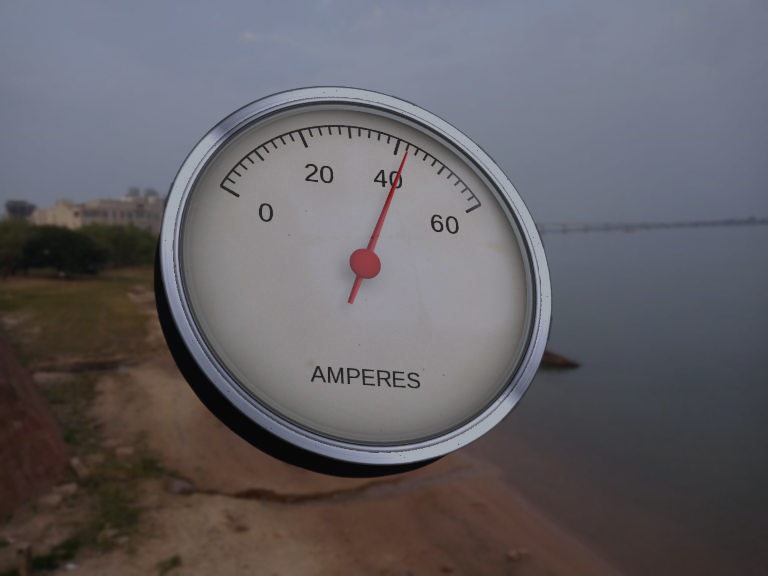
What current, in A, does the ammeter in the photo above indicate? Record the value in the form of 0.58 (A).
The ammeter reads 42 (A)
